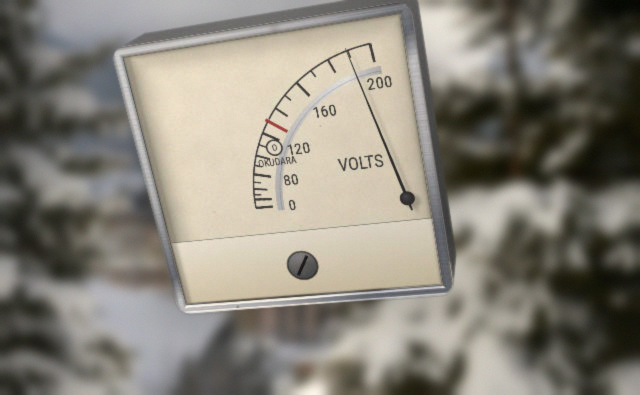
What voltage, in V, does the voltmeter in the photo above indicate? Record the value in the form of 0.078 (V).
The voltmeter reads 190 (V)
